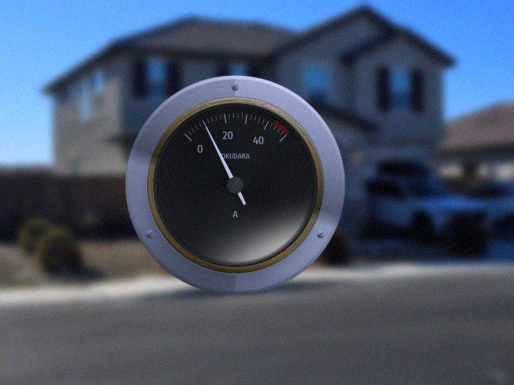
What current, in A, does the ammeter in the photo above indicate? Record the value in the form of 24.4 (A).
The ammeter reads 10 (A)
